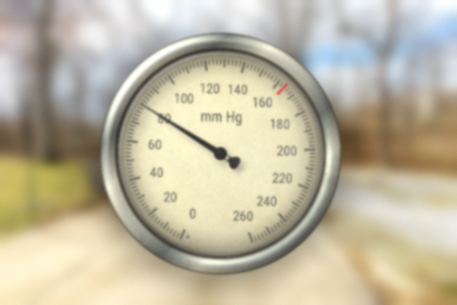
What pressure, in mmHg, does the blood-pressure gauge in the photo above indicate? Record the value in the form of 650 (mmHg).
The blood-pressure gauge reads 80 (mmHg)
